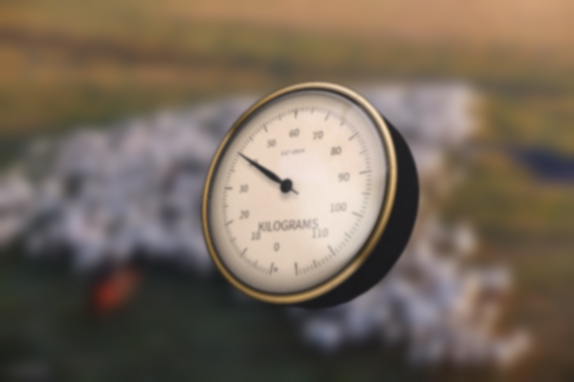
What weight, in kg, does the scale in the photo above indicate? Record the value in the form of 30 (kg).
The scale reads 40 (kg)
